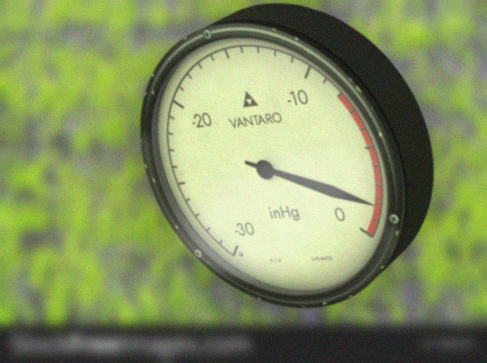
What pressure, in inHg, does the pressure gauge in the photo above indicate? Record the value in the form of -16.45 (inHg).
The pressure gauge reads -2 (inHg)
